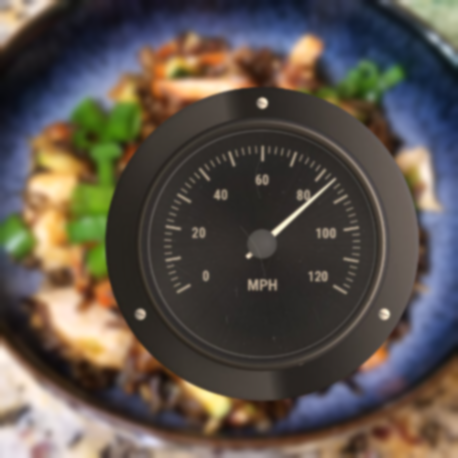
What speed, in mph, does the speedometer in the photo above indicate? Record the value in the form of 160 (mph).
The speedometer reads 84 (mph)
